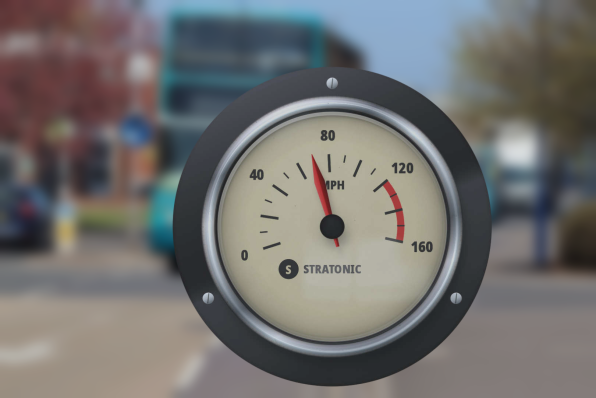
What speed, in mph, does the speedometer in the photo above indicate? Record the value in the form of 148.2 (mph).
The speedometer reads 70 (mph)
